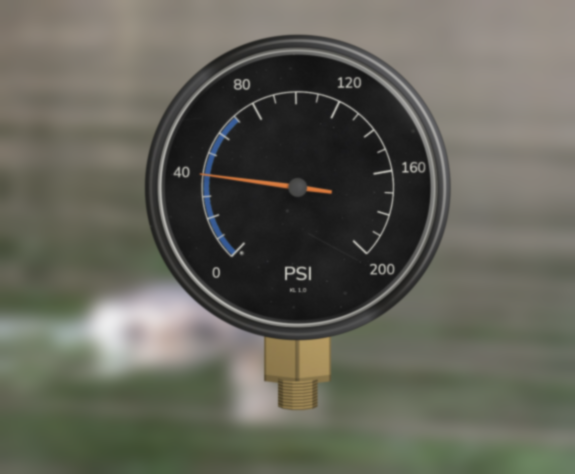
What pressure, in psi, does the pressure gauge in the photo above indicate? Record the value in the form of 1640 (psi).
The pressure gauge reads 40 (psi)
